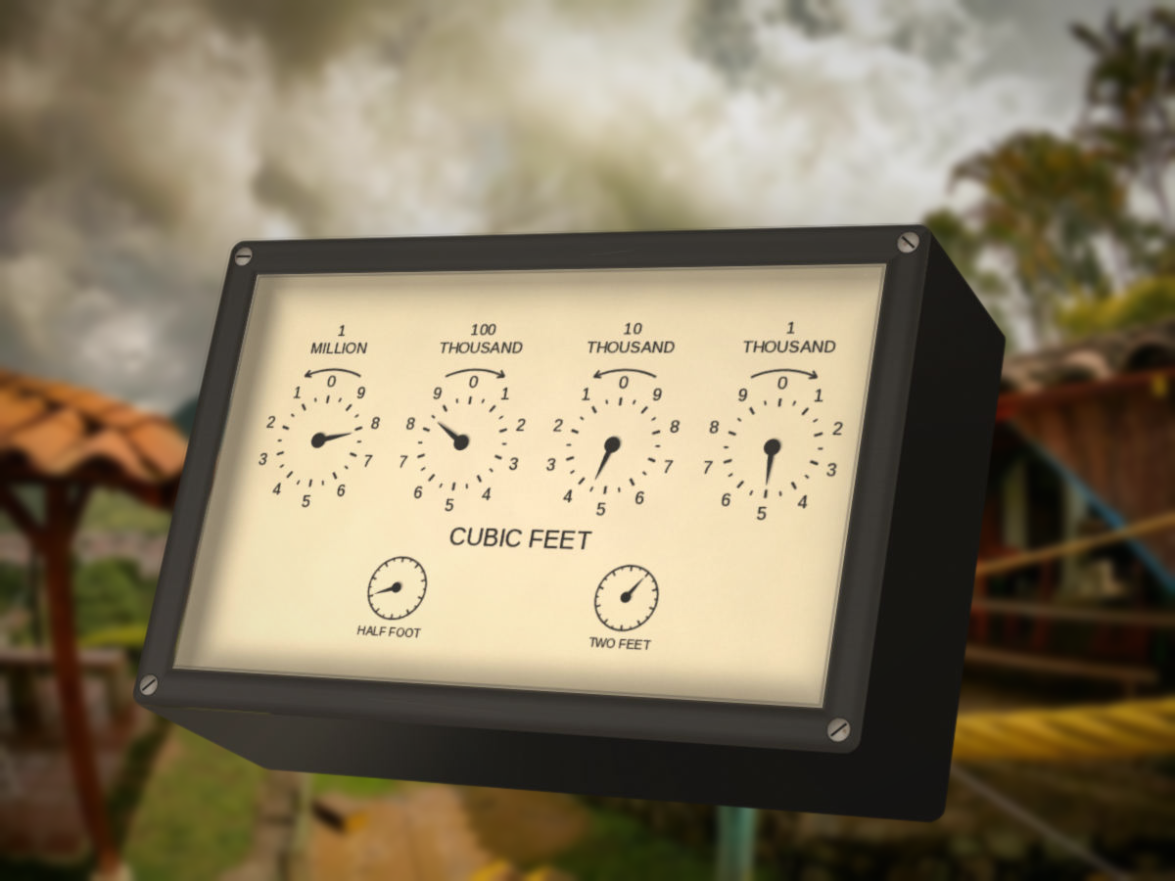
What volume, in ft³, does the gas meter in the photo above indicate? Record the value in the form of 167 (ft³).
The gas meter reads 784500 (ft³)
